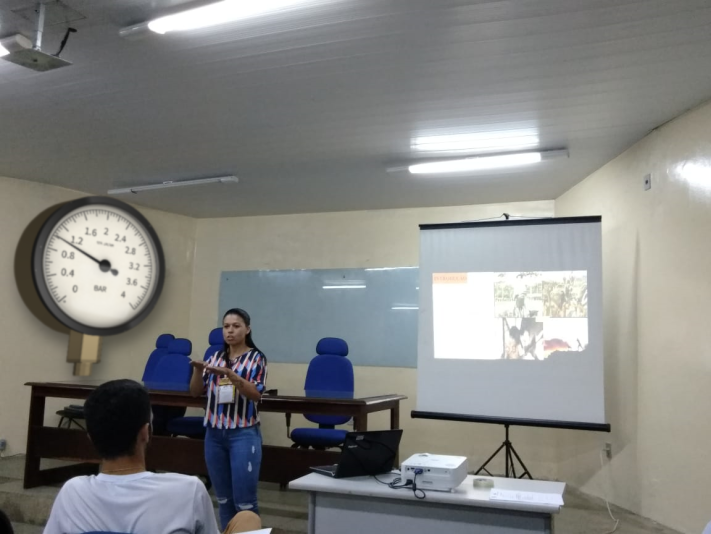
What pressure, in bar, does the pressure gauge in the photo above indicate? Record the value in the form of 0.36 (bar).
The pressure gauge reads 1 (bar)
